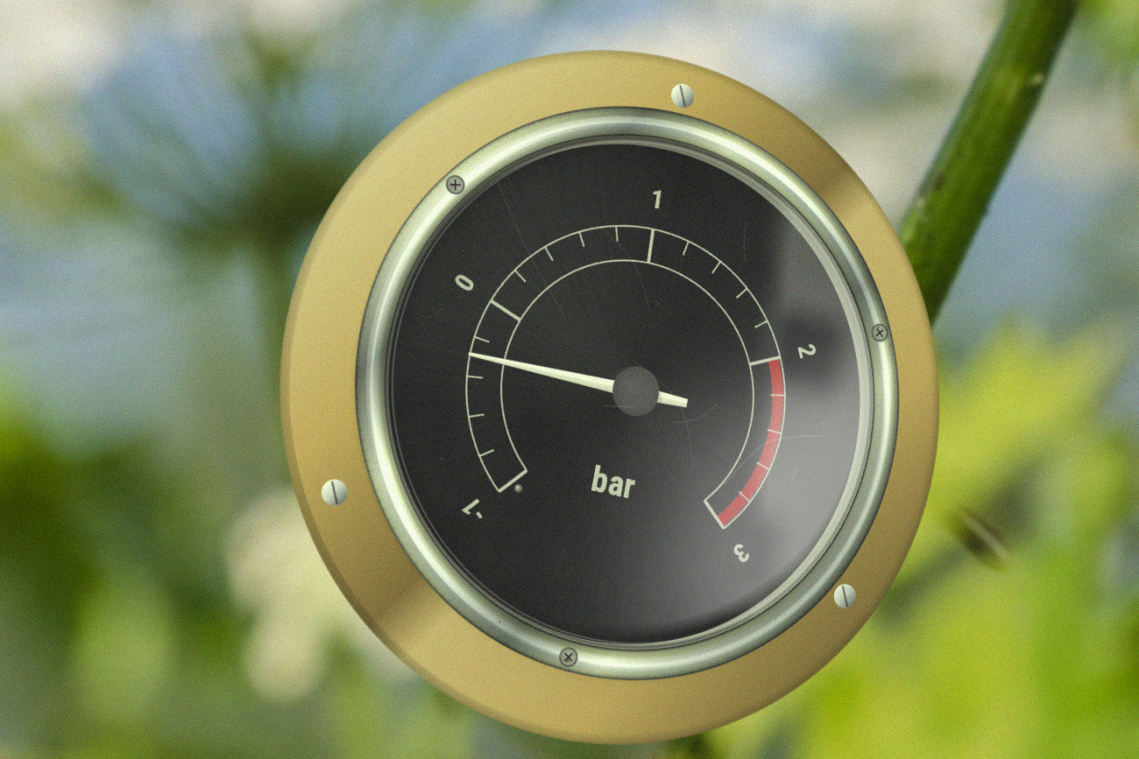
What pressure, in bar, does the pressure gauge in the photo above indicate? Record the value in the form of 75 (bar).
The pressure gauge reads -0.3 (bar)
